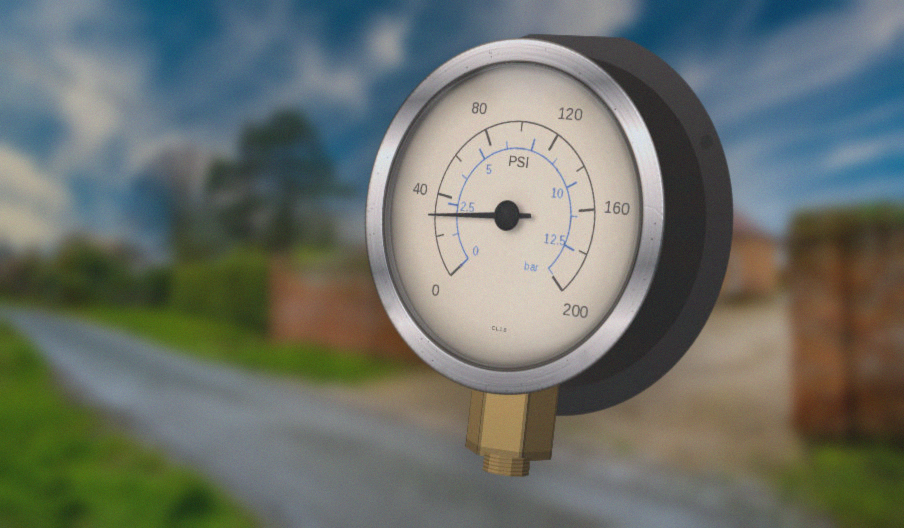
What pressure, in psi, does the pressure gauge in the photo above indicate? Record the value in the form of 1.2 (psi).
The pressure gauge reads 30 (psi)
